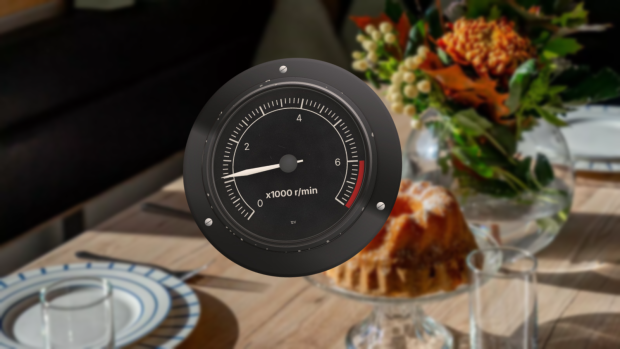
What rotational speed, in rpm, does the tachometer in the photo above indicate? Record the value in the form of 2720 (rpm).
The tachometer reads 1100 (rpm)
